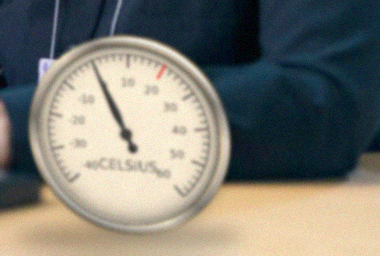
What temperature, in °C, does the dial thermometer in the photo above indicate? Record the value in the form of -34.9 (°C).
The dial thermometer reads 0 (°C)
